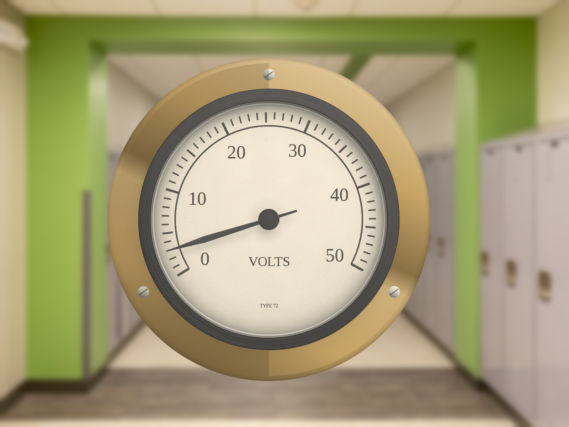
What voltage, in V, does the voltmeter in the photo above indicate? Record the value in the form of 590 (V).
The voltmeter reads 3 (V)
